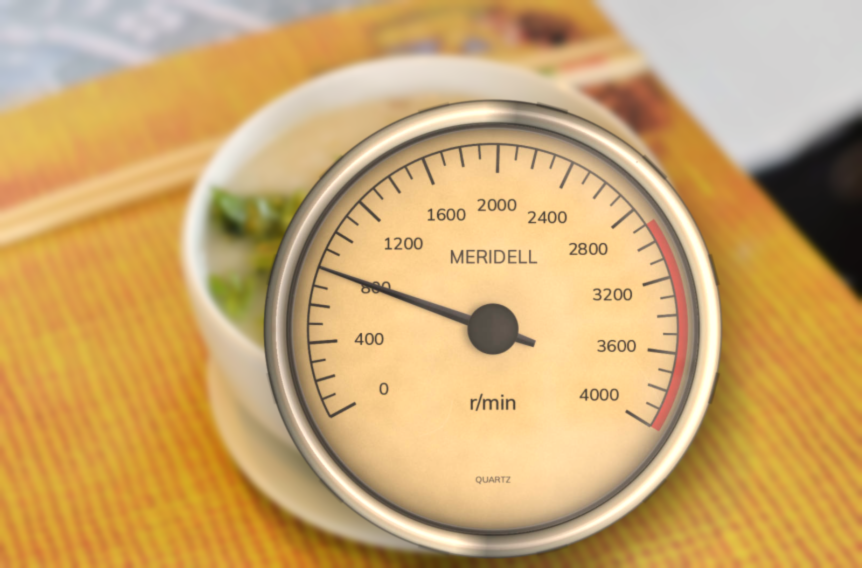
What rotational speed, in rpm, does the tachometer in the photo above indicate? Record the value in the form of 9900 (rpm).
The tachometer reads 800 (rpm)
